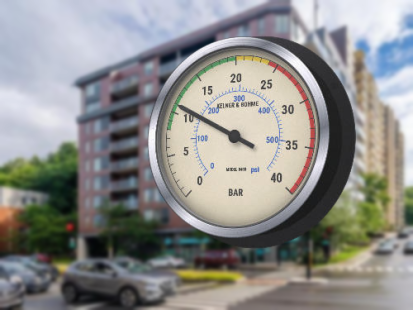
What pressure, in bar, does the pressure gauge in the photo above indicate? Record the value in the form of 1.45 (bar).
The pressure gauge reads 11 (bar)
